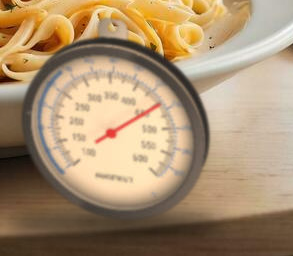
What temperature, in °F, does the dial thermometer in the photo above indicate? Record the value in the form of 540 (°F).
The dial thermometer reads 450 (°F)
